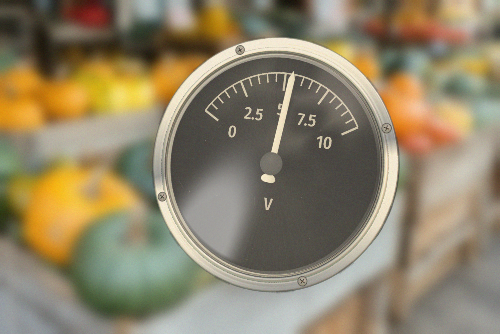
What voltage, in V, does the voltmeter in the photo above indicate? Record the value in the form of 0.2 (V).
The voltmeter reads 5.5 (V)
